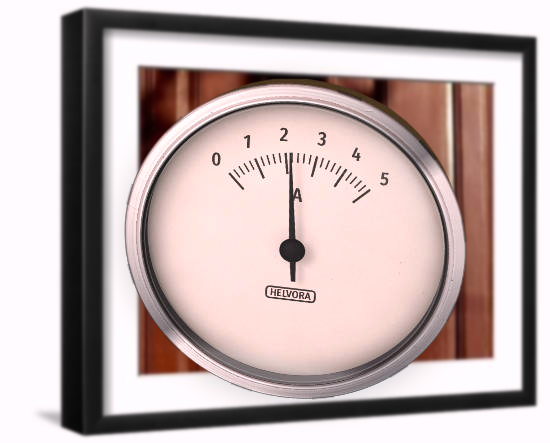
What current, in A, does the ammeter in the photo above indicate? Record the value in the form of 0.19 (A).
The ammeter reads 2.2 (A)
